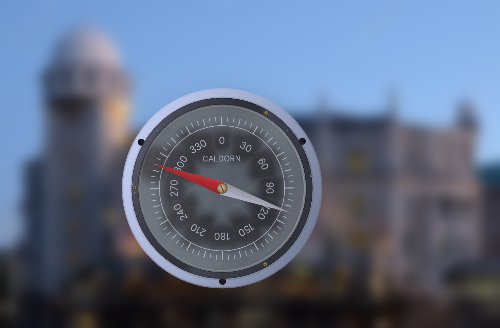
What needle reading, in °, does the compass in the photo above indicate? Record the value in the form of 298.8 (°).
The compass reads 290 (°)
